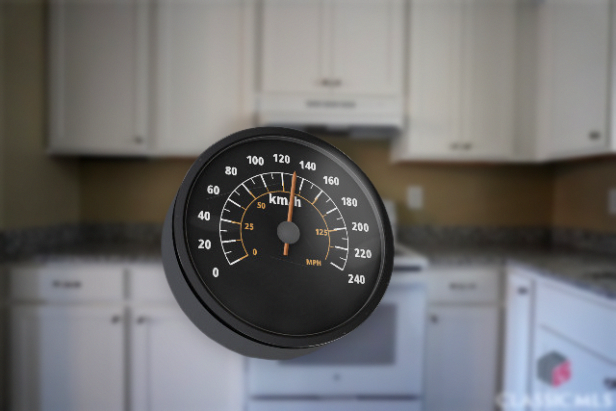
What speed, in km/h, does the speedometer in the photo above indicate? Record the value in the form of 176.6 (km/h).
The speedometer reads 130 (km/h)
